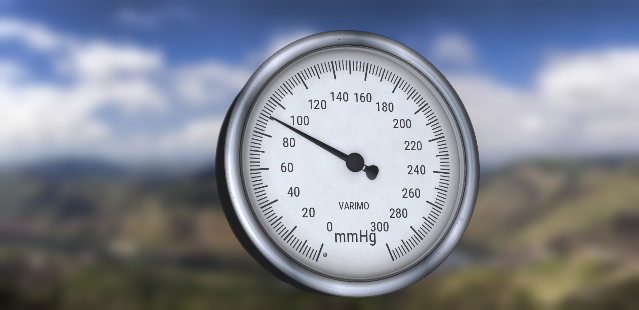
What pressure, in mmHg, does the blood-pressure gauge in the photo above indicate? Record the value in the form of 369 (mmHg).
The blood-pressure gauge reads 90 (mmHg)
